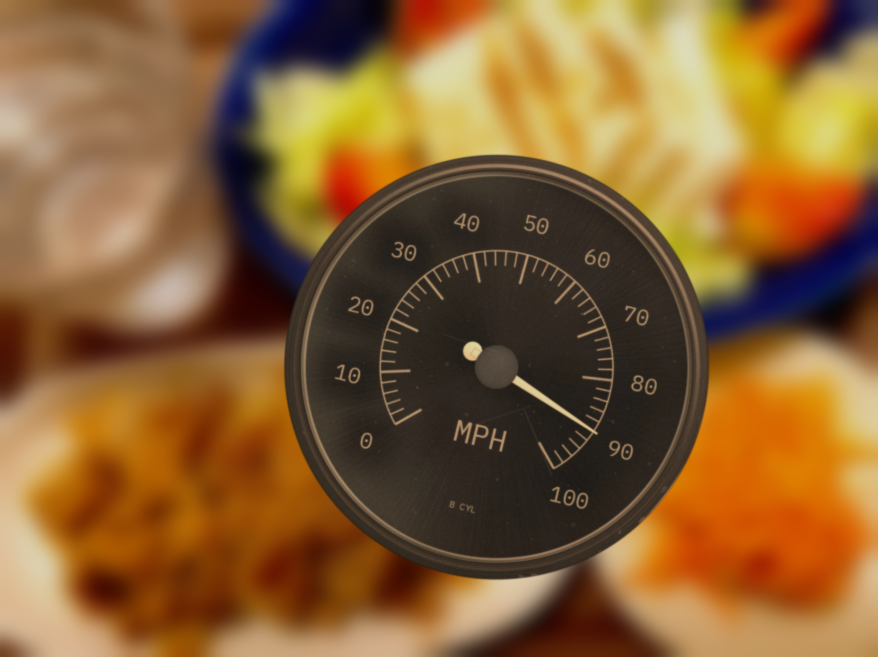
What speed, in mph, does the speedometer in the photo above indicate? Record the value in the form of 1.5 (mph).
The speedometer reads 90 (mph)
